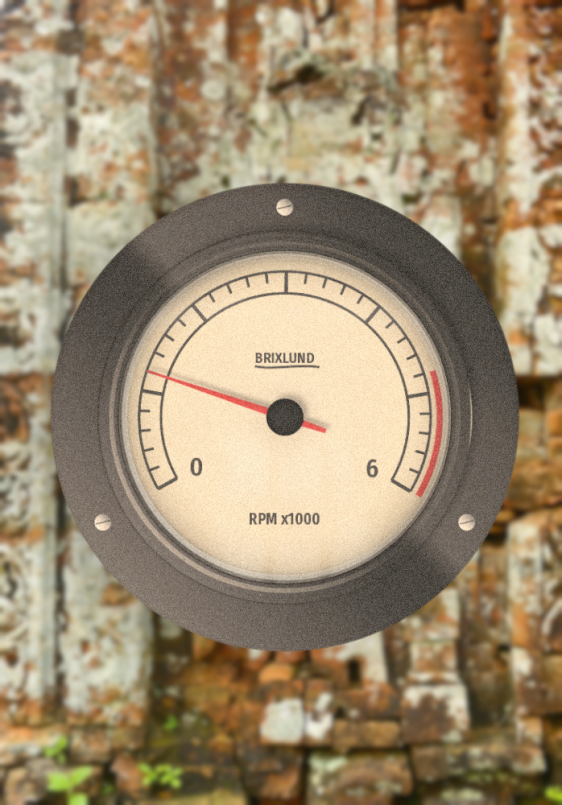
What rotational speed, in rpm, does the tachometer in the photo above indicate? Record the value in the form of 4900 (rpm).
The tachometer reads 1200 (rpm)
